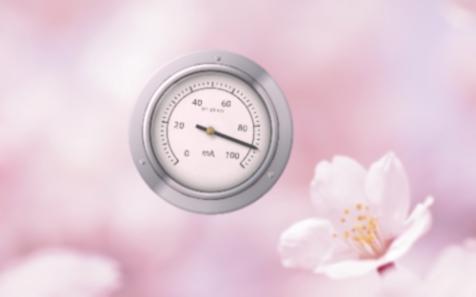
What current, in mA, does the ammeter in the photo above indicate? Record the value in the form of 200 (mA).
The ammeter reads 90 (mA)
